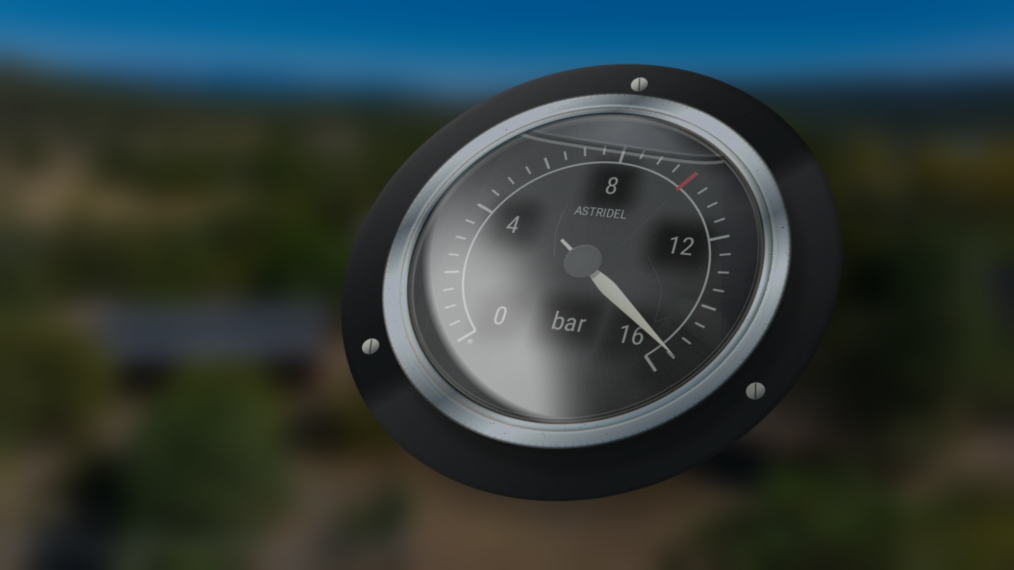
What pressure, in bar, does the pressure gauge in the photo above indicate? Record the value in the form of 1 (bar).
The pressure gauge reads 15.5 (bar)
